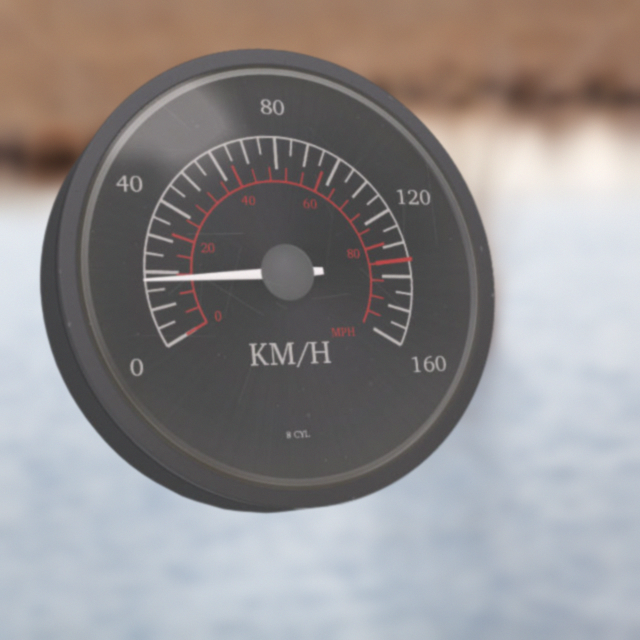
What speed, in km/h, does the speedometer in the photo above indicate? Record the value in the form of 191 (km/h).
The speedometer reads 17.5 (km/h)
